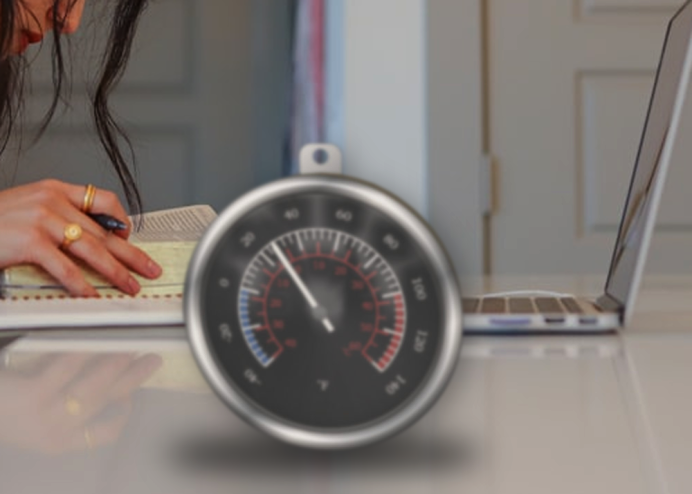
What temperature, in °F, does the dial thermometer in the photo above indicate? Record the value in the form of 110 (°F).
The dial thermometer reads 28 (°F)
